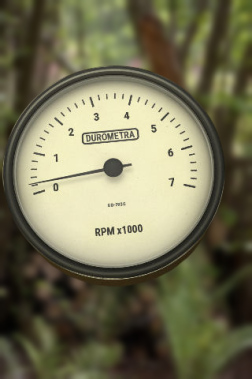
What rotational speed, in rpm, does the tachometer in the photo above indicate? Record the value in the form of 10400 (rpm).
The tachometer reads 200 (rpm)
